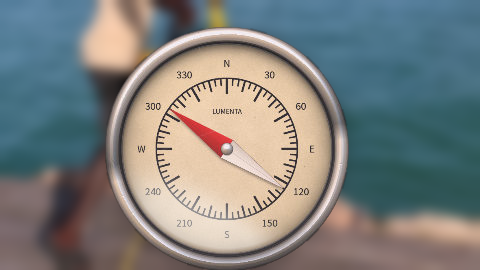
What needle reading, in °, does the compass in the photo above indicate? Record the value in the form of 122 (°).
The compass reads 305 (°)
